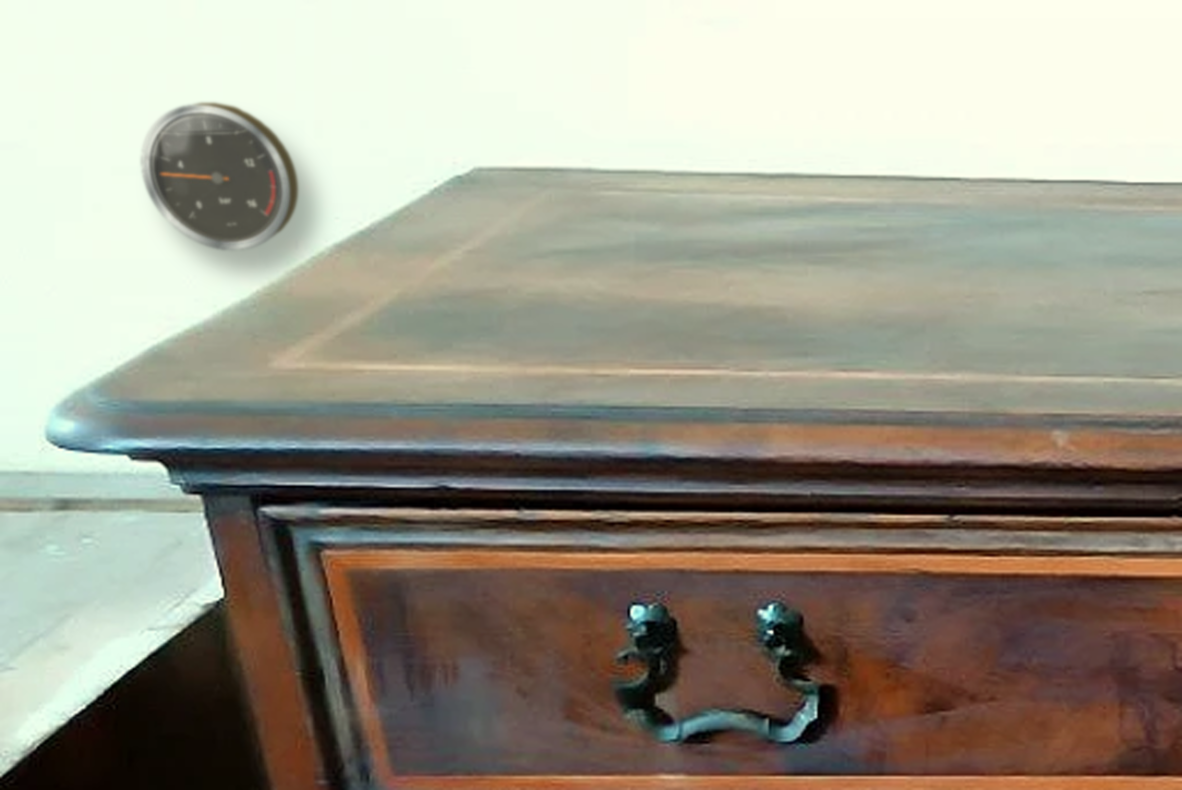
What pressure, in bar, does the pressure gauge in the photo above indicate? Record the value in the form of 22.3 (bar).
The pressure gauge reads 3 (bar)
